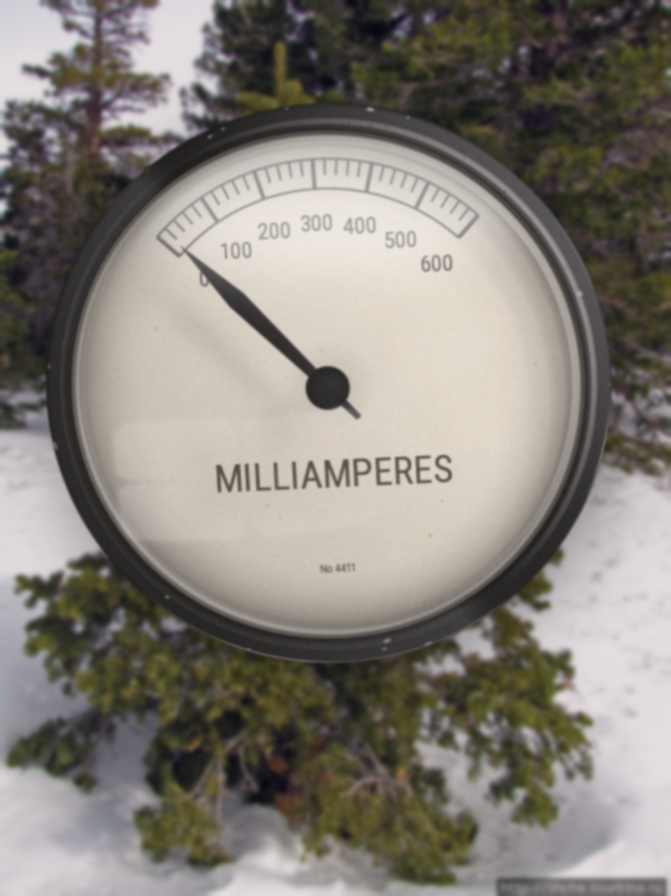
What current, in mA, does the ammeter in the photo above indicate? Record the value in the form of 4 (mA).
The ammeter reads 20 (mA)
